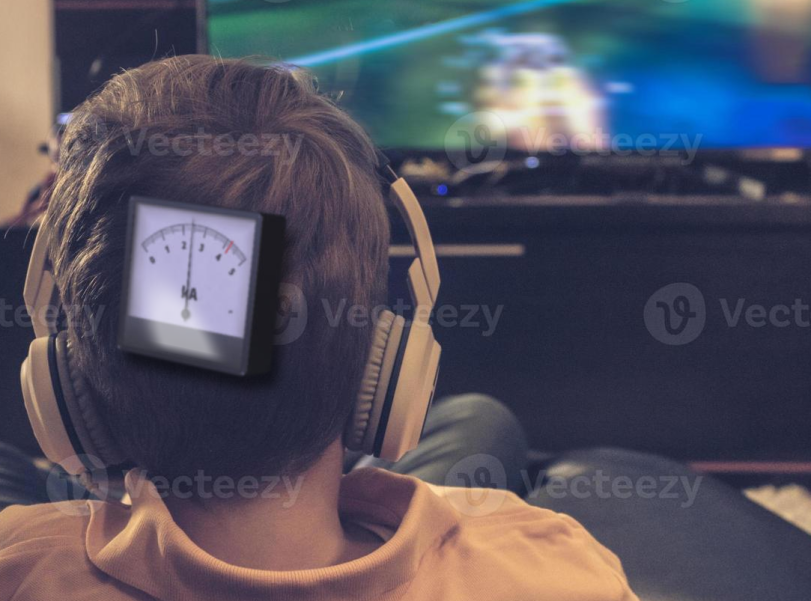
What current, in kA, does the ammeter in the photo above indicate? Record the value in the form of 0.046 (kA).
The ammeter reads 2.5 (kA)
